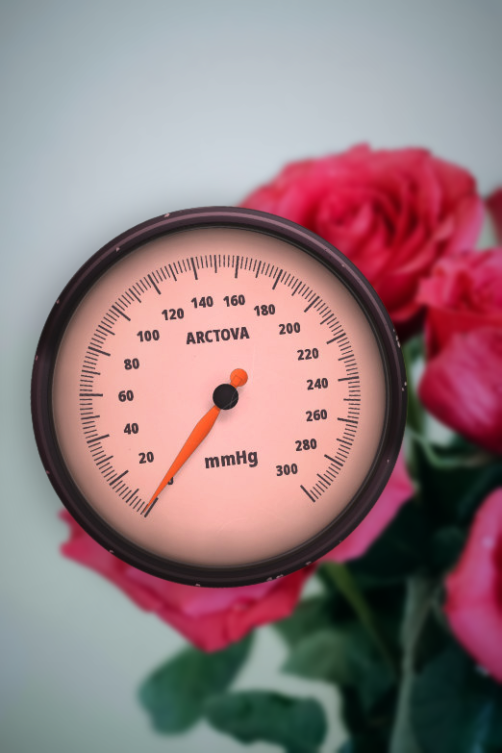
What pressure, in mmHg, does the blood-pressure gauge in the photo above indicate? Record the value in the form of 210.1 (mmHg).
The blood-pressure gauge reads 2 (mmHg)
